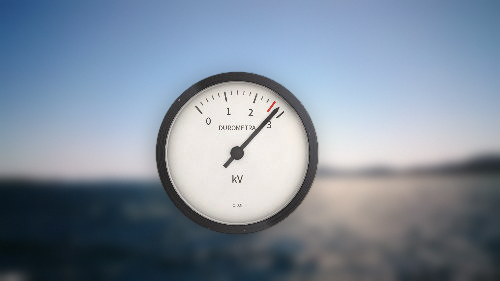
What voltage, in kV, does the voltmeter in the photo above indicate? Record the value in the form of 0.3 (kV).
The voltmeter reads 2.8 (kV)
